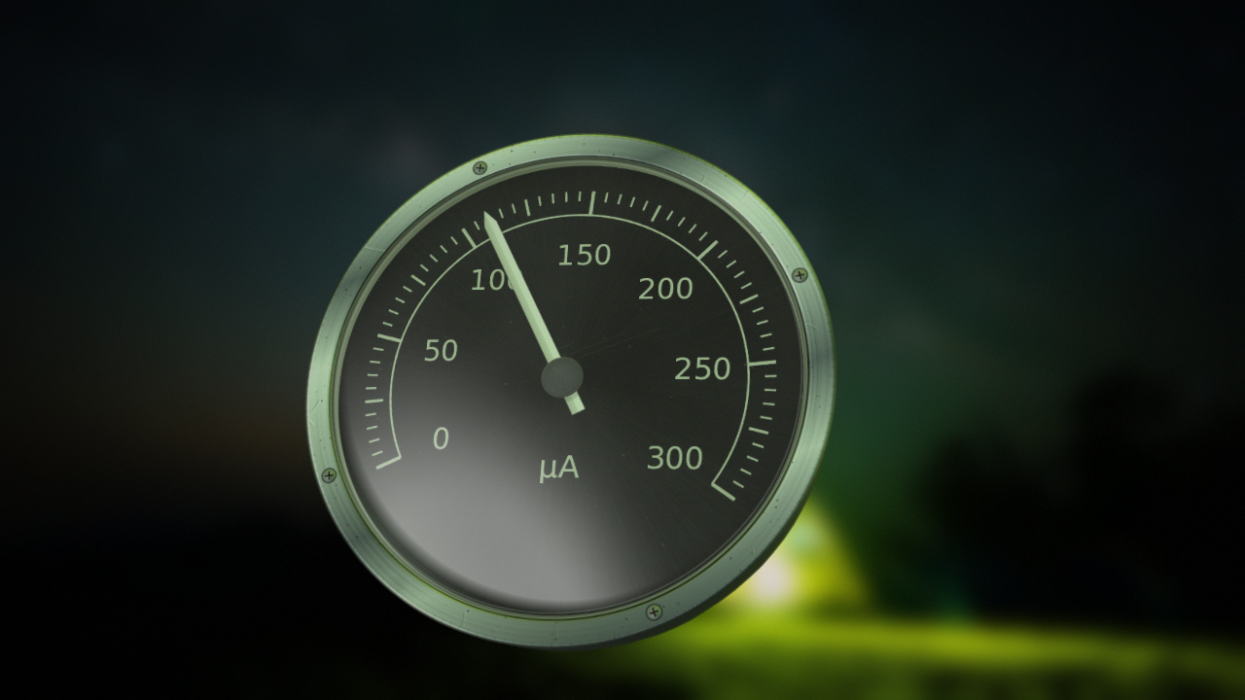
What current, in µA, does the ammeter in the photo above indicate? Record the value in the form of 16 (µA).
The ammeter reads 110 (µA)
